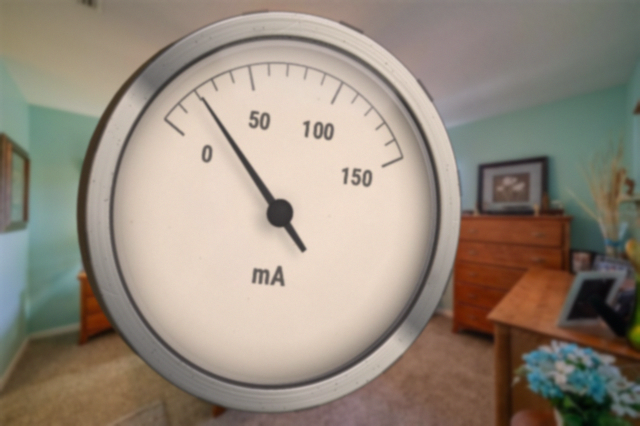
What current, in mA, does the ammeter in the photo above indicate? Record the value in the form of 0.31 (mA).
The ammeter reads 20 (mA)
